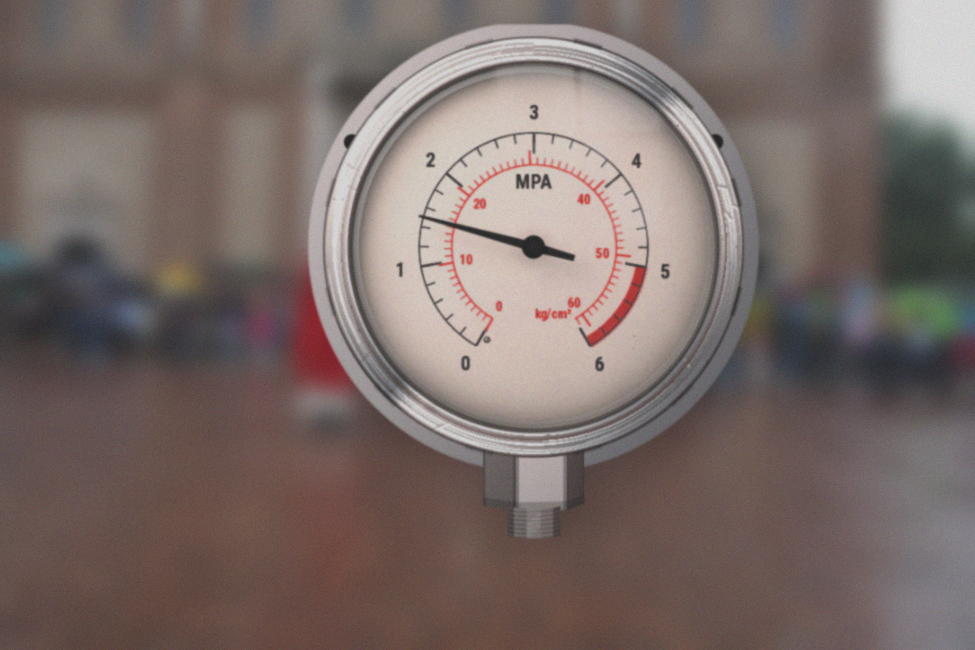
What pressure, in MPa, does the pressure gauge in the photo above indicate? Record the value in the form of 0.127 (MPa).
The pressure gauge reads 1.5 (MPa)
